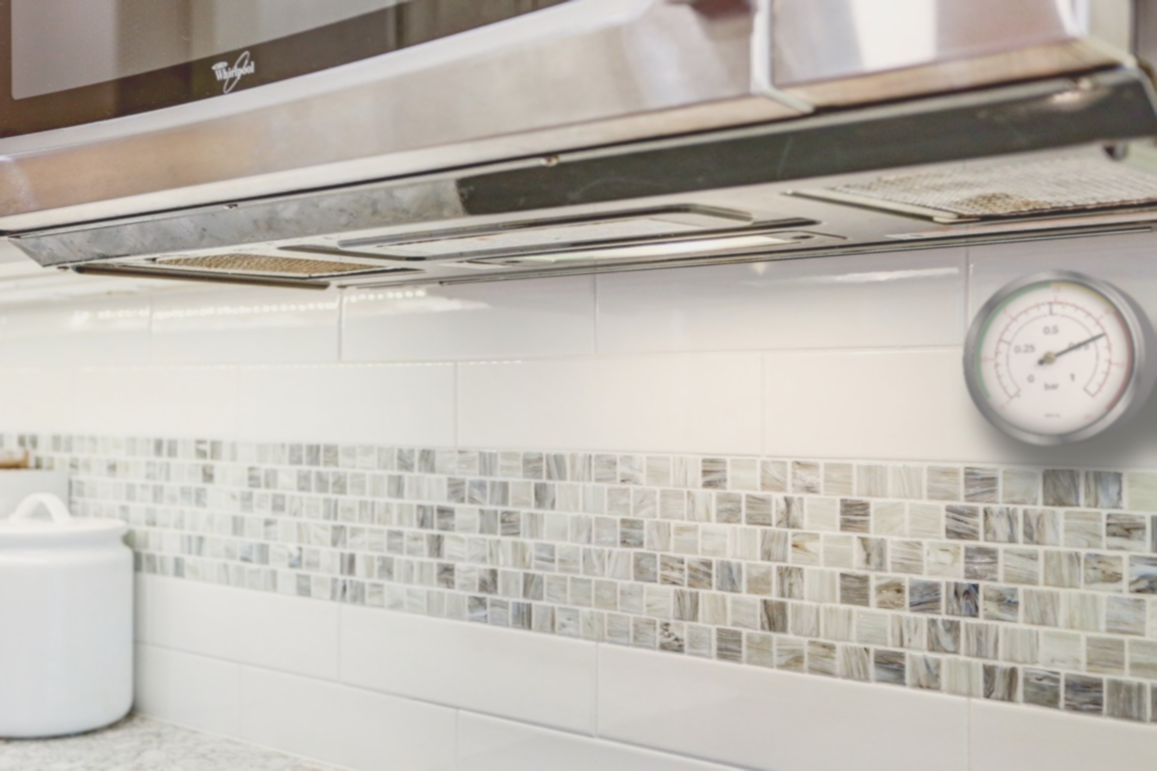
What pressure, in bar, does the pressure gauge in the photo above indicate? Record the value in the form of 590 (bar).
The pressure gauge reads 0.75 (bar)
